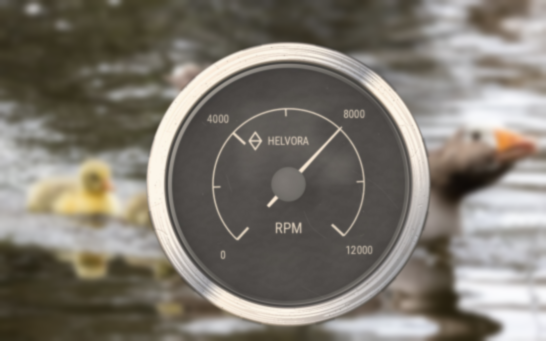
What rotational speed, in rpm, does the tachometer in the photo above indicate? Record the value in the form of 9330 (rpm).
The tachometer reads 8000 (rpm)
